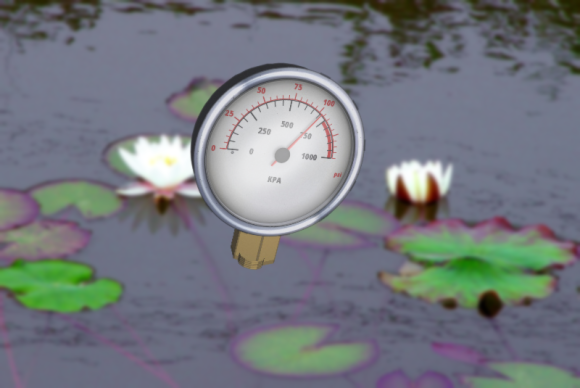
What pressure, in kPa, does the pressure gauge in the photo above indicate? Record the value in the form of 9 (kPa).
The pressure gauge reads 700 (kPa)
